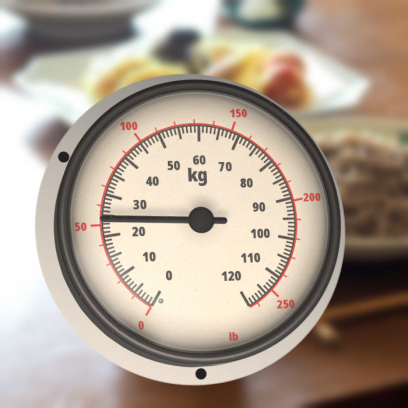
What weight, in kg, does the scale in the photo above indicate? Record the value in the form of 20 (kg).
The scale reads 24 (kg)
